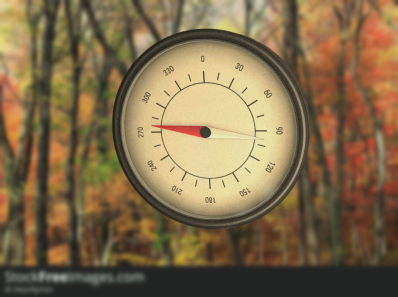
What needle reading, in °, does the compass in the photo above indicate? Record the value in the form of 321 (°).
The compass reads 277.5 (°)
